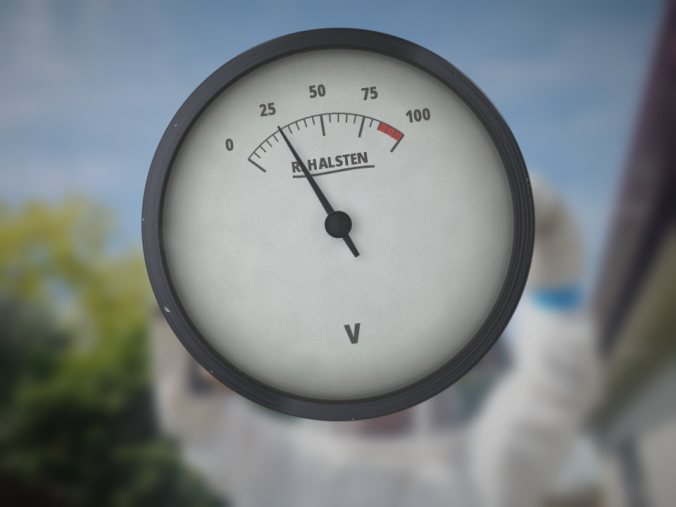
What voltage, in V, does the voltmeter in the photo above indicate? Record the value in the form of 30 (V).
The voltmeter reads 25 (V)
